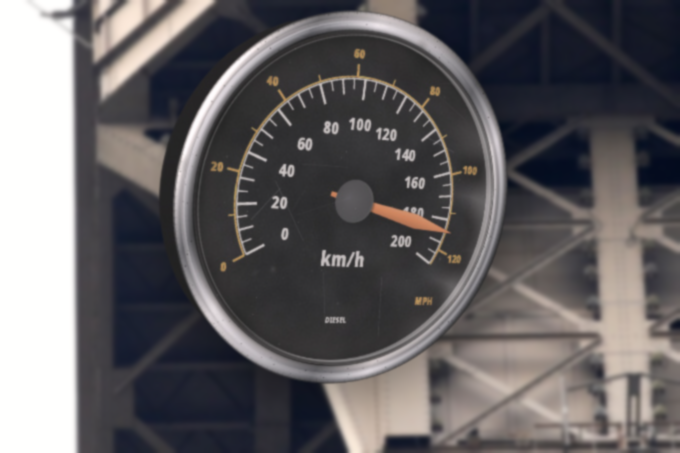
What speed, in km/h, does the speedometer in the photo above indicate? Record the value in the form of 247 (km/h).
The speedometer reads 185 (km/h)
